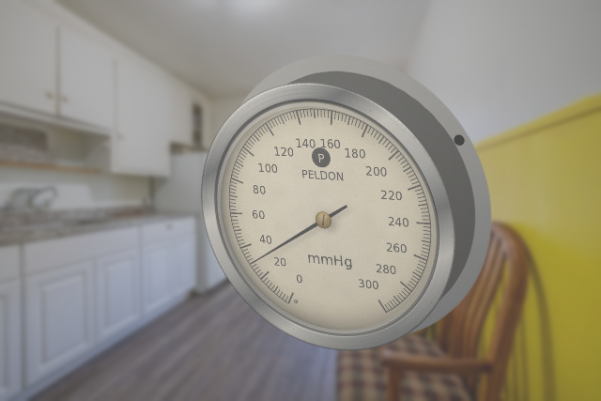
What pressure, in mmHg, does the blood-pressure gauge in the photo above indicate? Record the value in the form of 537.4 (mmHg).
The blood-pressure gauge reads 30 (mmHg)
